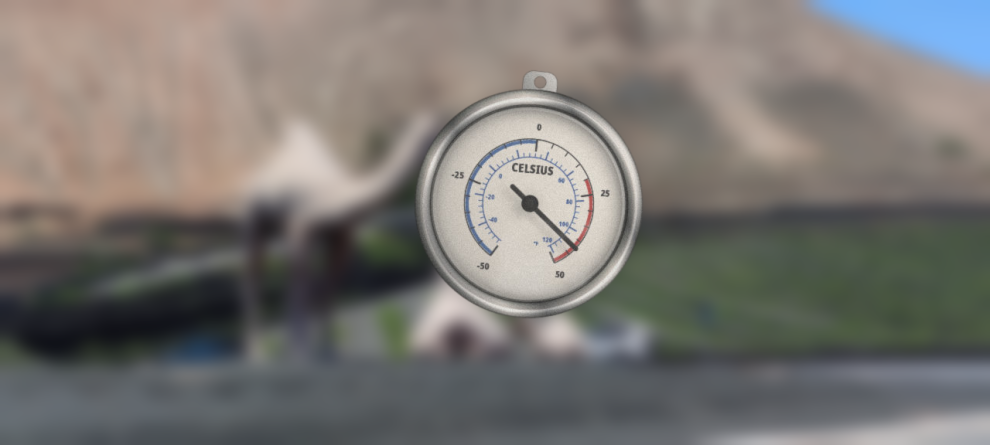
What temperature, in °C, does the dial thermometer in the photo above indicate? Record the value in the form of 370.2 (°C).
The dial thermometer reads 42.5 (°C)
